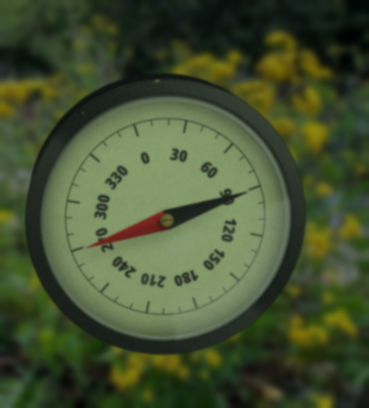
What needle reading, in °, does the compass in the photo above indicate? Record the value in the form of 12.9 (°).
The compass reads 270 (°)
